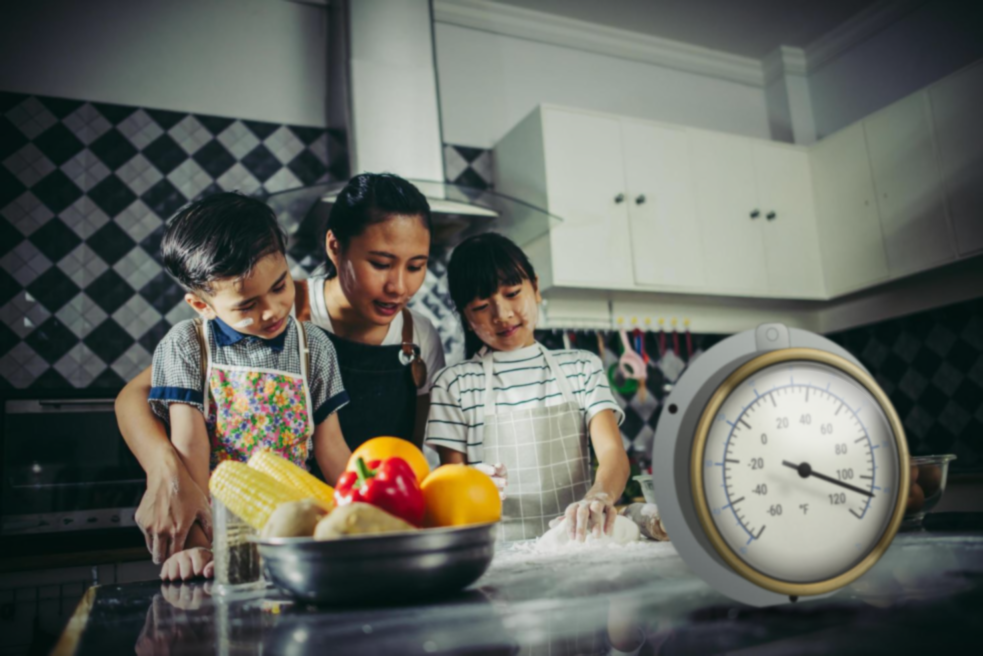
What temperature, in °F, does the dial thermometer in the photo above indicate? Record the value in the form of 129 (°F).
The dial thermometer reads 108 (°F)
